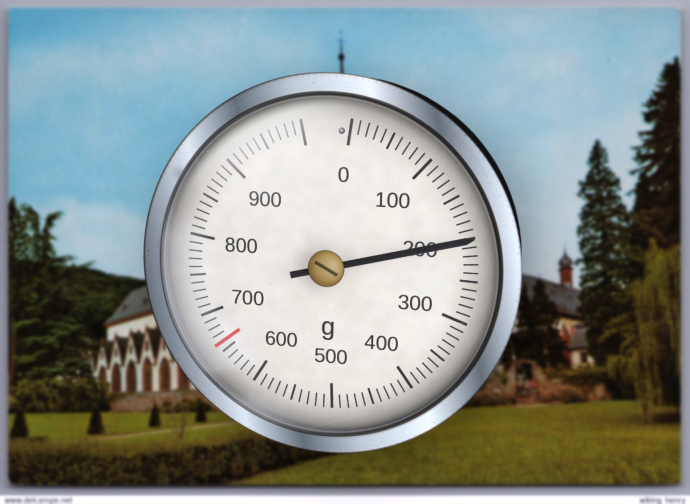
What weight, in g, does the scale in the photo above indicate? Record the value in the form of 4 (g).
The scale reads 200 (g)
